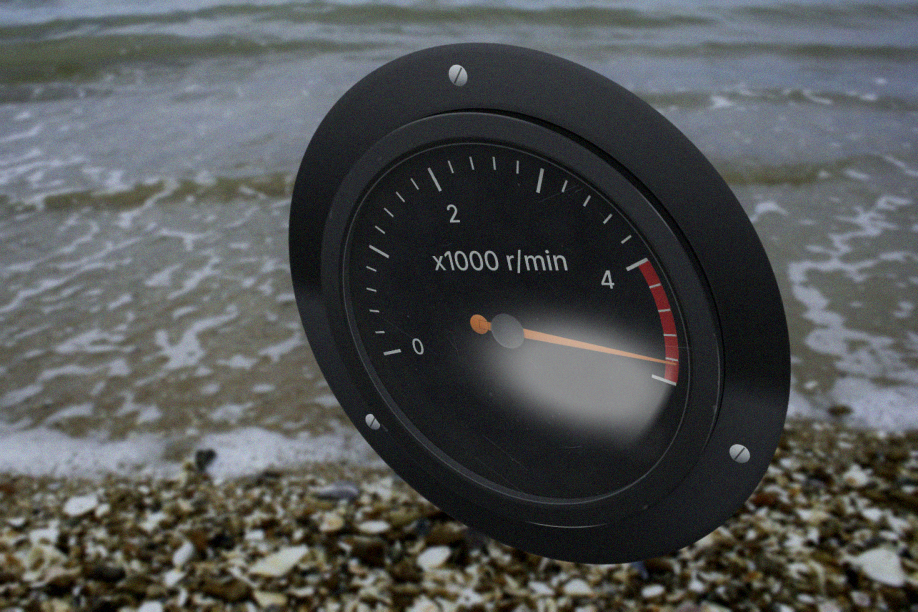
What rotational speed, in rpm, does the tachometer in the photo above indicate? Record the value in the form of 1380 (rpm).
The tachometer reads 4800 (rpm)
